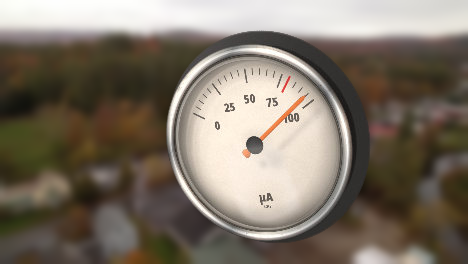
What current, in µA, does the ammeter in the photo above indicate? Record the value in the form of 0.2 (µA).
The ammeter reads 95 (µA)
